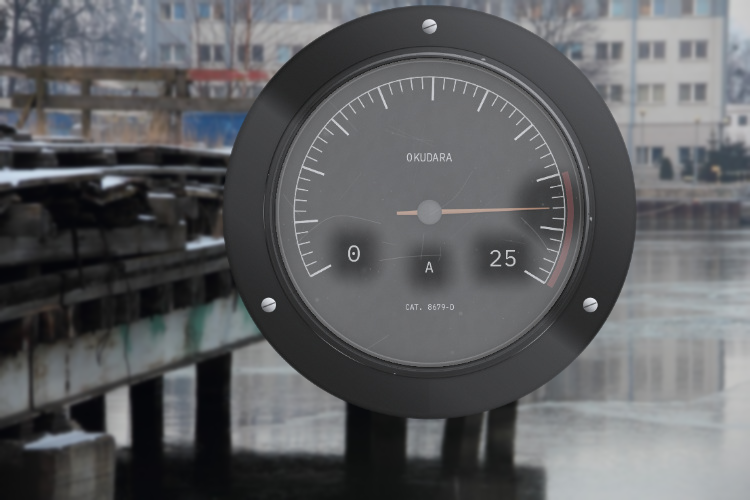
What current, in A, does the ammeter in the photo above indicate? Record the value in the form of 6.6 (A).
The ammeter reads 21.5 (A)
